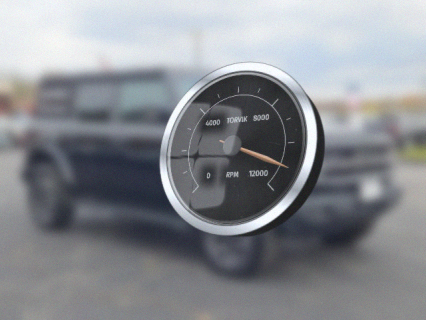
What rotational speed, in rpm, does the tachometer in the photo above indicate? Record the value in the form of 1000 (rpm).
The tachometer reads 11000 (rpm)
